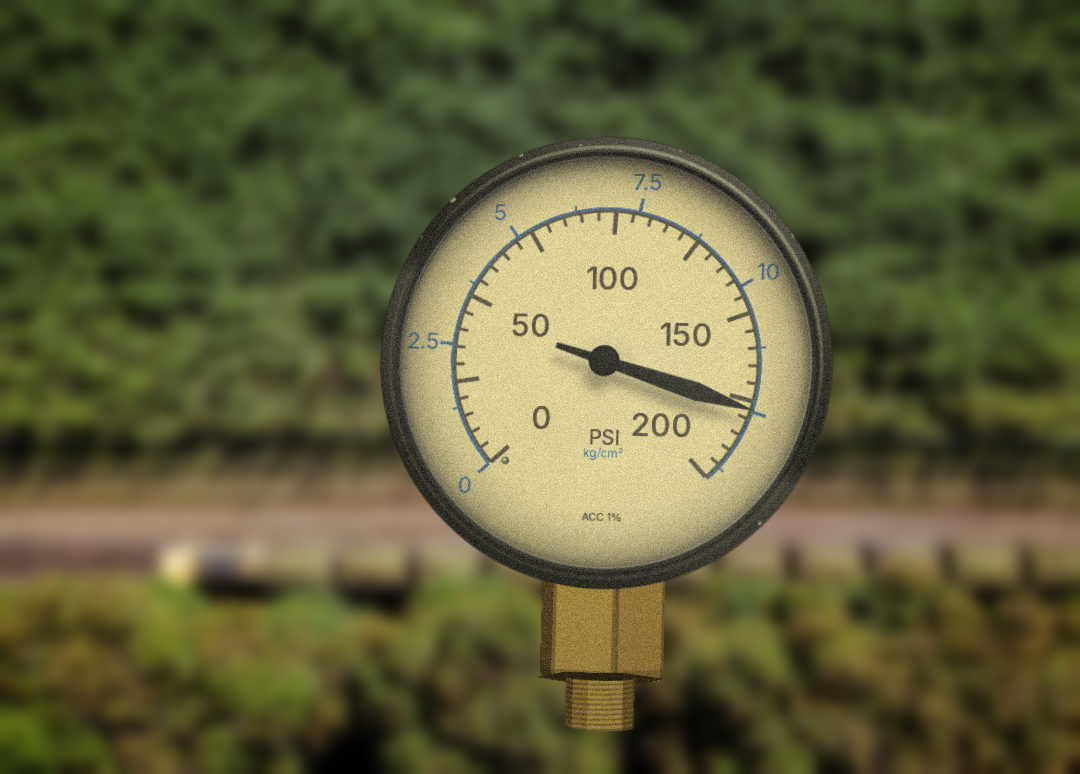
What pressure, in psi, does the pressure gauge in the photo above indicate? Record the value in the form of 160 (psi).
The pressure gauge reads 177.5 (psi)
